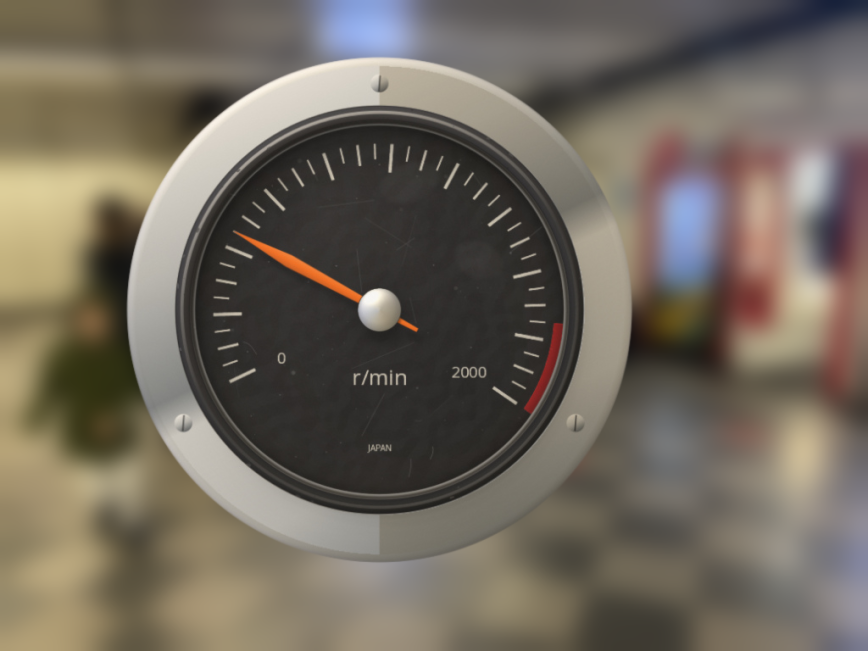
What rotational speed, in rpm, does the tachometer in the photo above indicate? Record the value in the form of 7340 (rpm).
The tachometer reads 450 (rpm)
